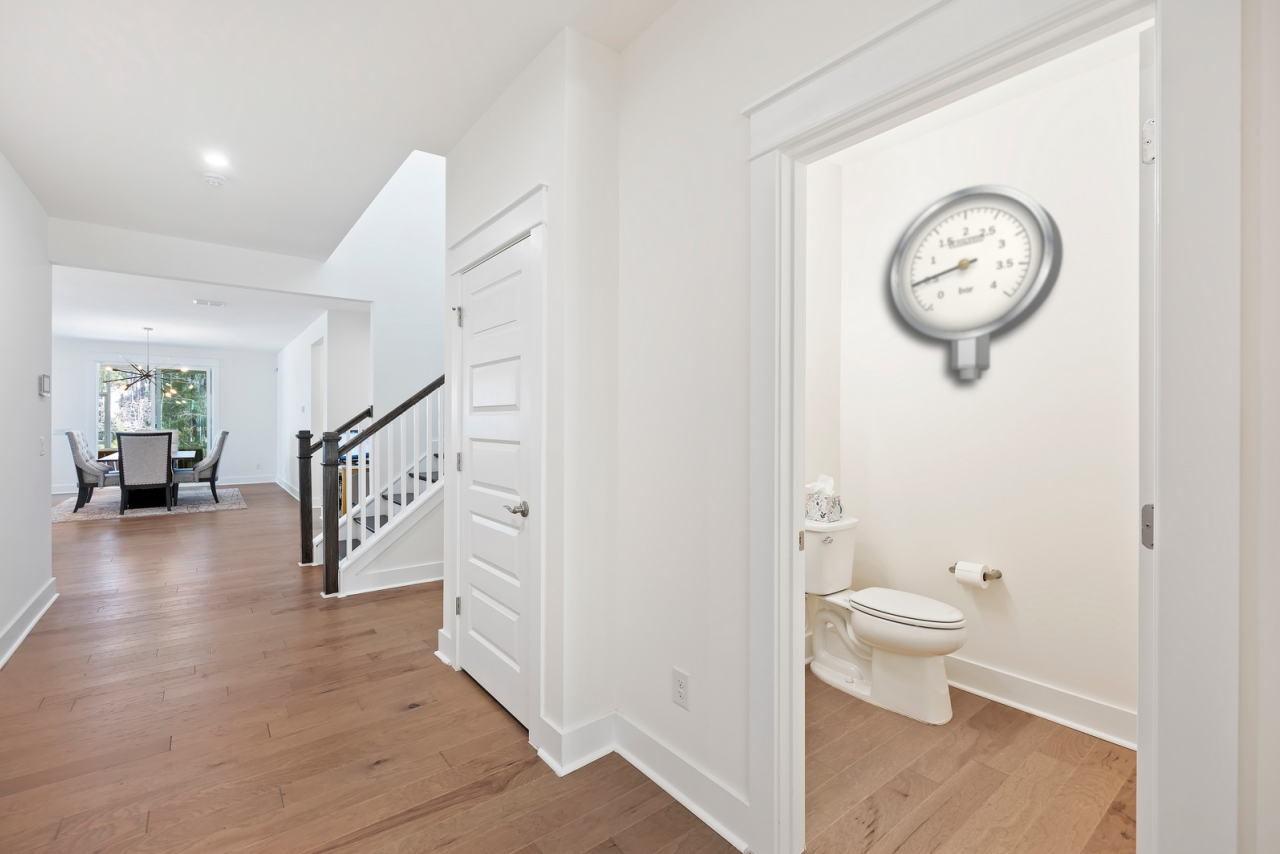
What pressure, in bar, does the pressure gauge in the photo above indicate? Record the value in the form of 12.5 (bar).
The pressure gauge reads 0.5 (bar)
